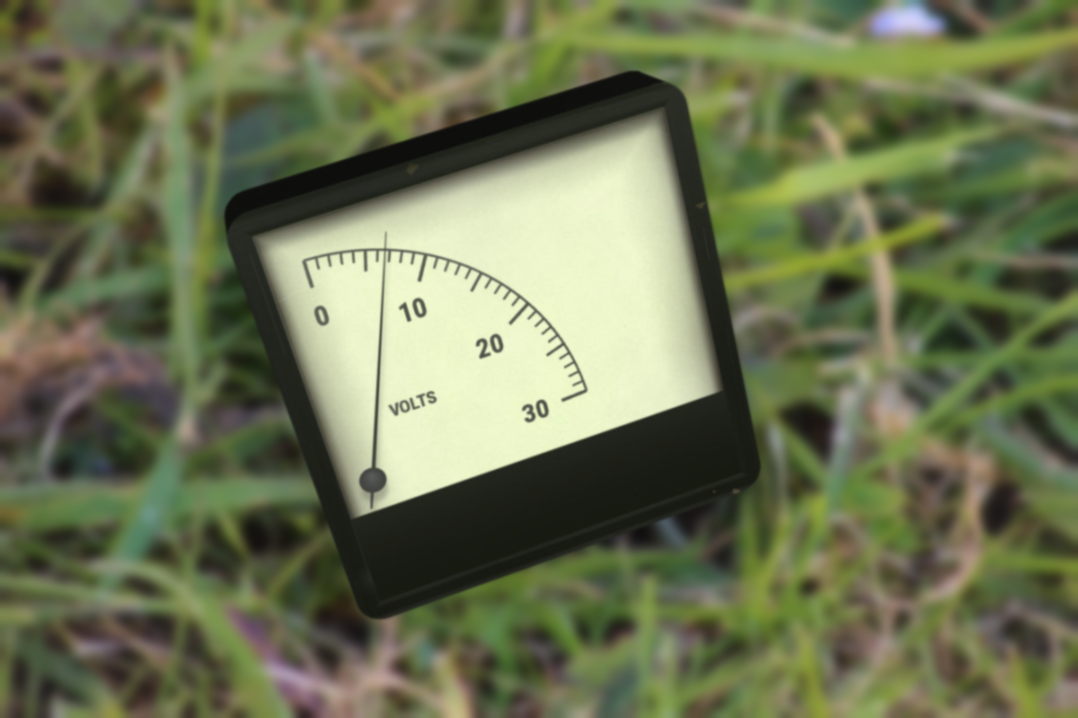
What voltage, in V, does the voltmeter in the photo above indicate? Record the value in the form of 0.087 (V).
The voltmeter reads 6.5 (V)
